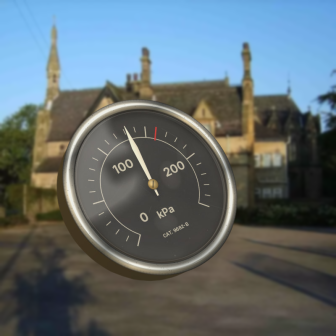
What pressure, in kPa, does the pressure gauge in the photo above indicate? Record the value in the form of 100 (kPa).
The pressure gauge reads 130 (kPa)
